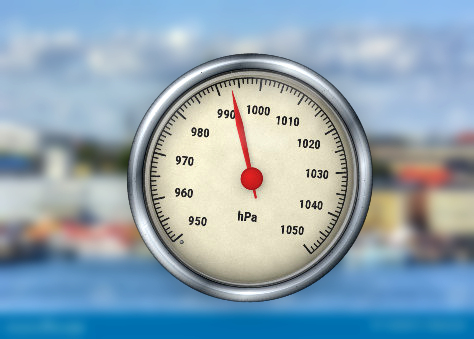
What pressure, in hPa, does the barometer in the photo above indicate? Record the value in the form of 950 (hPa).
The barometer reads 993 (hPa)
